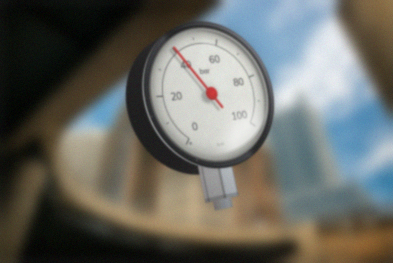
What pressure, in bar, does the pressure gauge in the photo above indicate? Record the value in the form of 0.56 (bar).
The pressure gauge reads 40 (bar)
